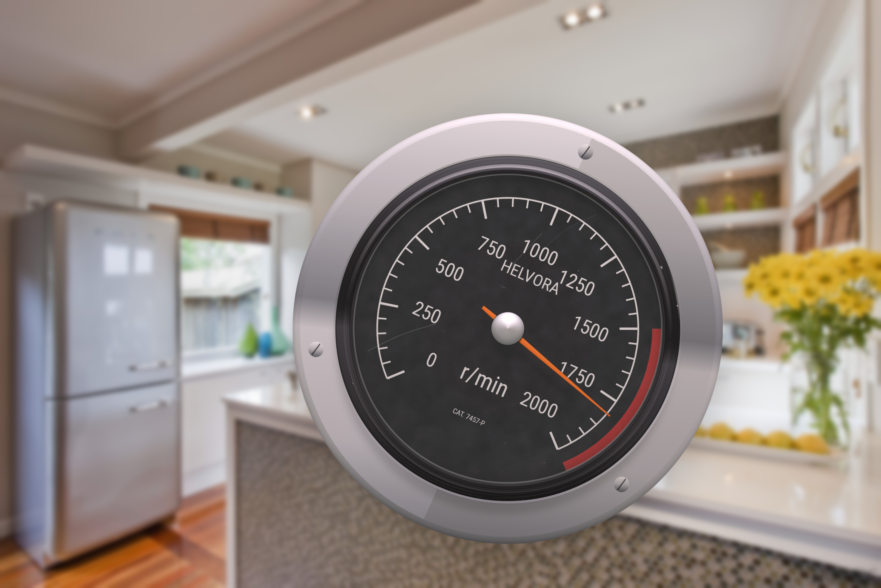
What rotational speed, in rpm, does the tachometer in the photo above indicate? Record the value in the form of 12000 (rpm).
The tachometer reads 1800 (rpm)
